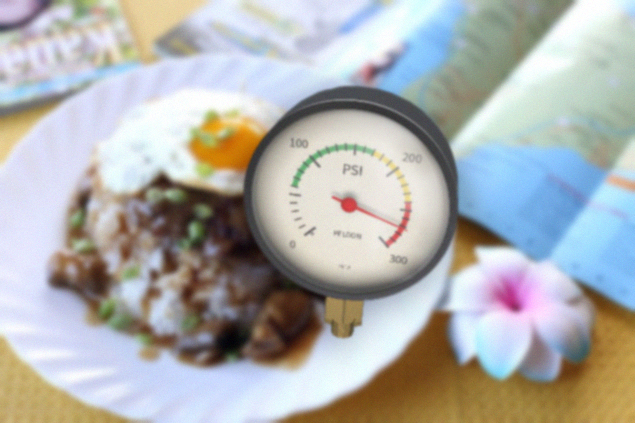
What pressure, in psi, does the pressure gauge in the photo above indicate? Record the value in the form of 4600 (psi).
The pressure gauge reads 270 (psi)
